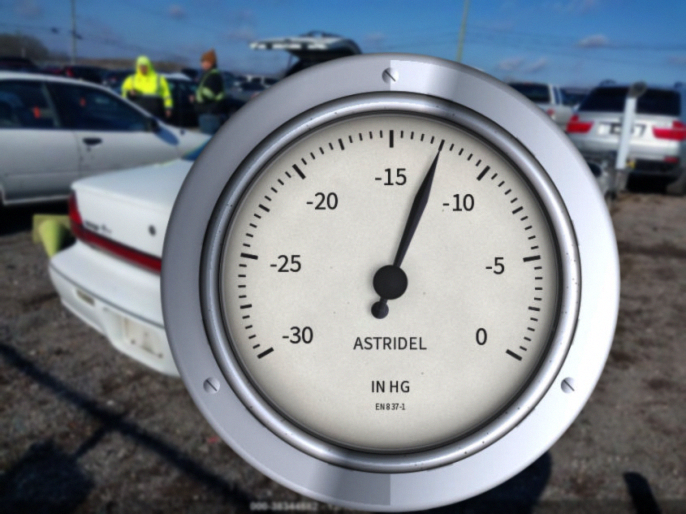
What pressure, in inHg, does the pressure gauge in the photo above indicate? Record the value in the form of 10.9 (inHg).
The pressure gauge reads -12.5 (inHg)
